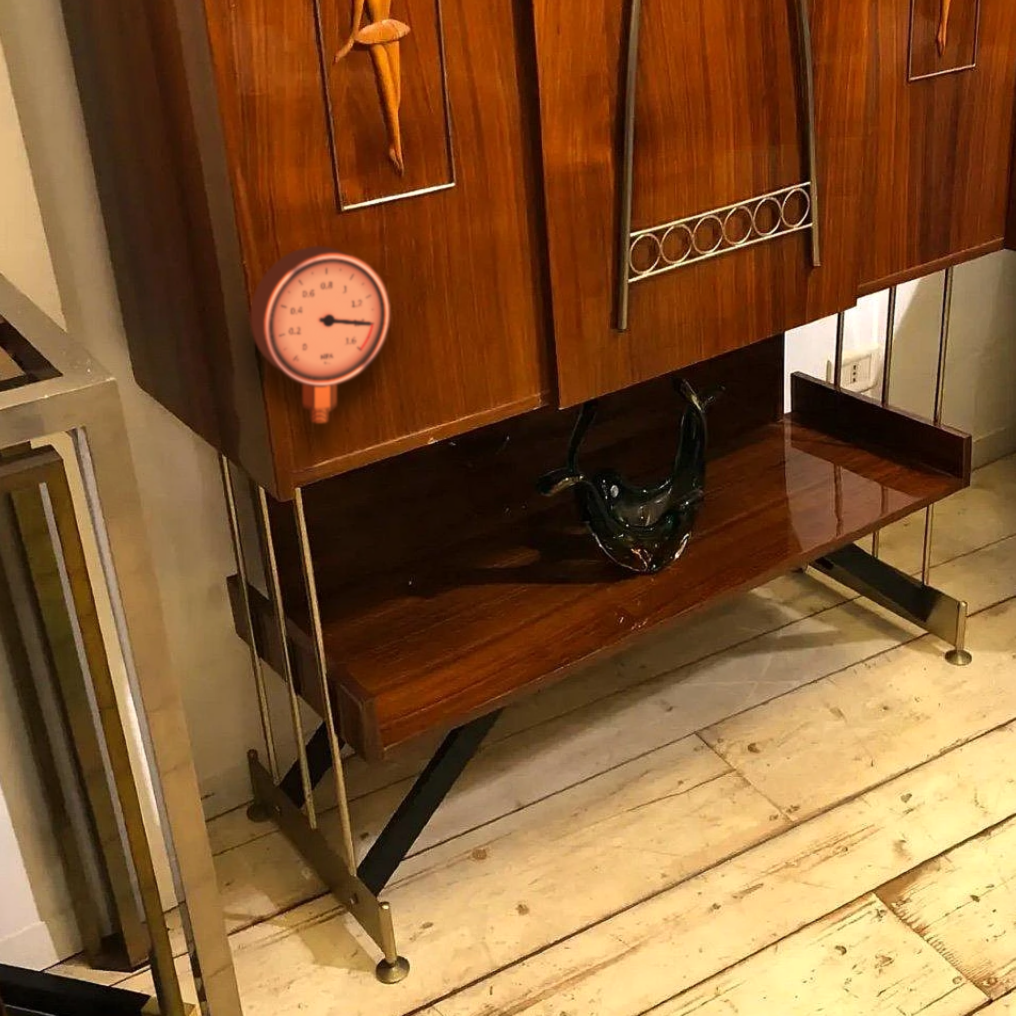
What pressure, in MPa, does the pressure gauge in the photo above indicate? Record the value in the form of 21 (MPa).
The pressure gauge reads 1.4 (MPa)
